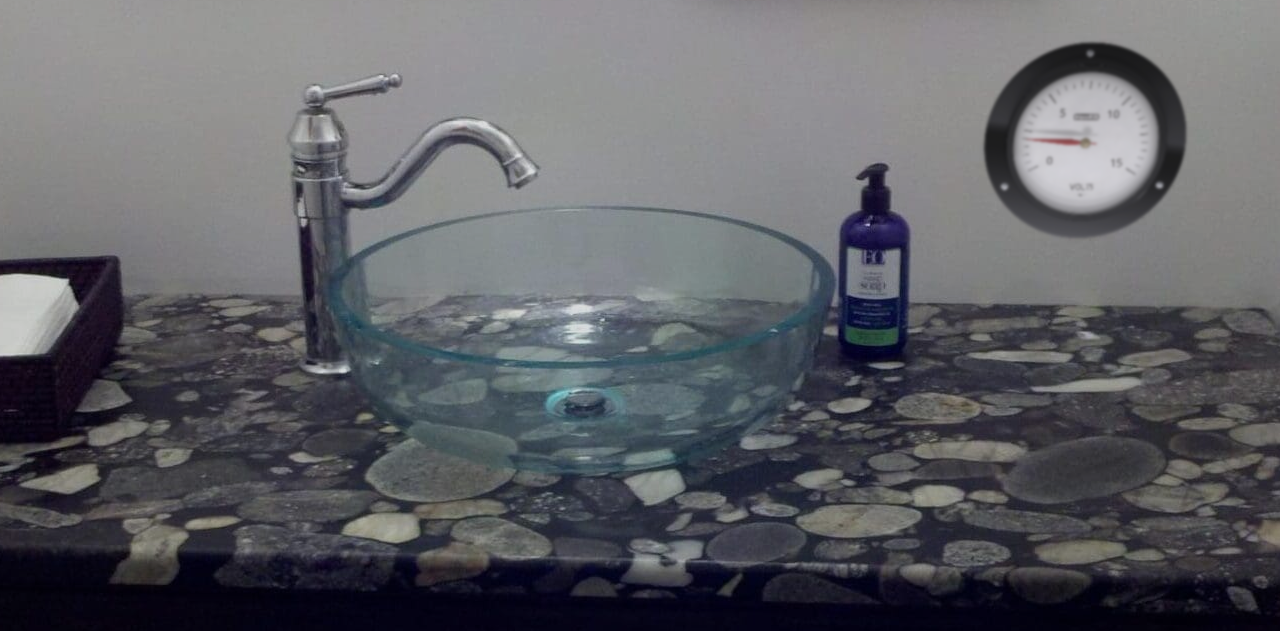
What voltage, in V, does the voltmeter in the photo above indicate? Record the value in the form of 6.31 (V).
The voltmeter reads 2 (V)
